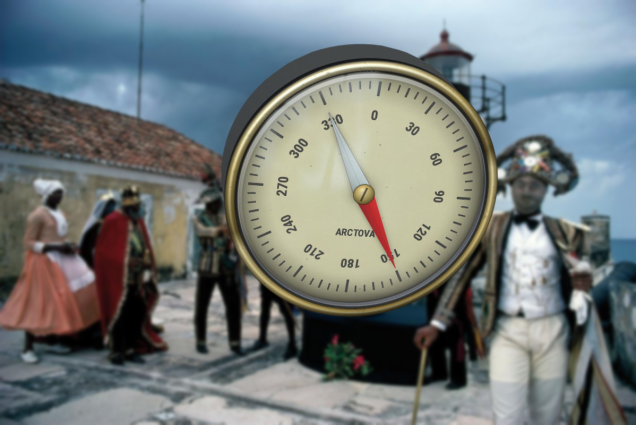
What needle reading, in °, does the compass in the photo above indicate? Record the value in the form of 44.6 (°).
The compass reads 150 (°)
